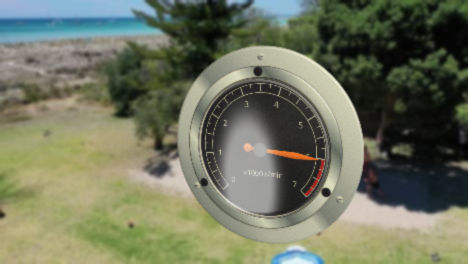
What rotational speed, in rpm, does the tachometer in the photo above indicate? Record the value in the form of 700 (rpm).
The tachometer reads 6000 (rpm)
